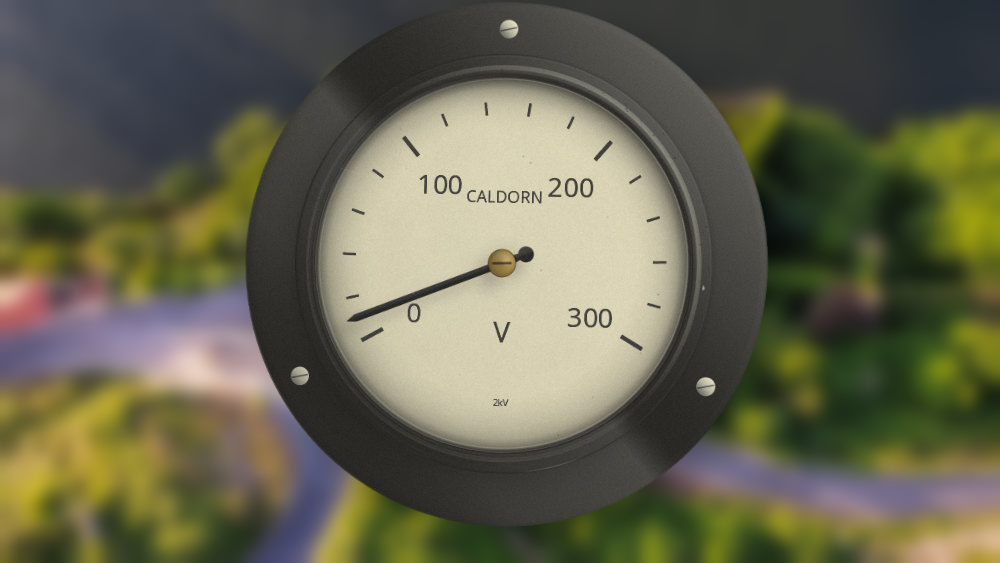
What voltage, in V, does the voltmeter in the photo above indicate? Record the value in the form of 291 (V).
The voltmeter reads 10 (V)
